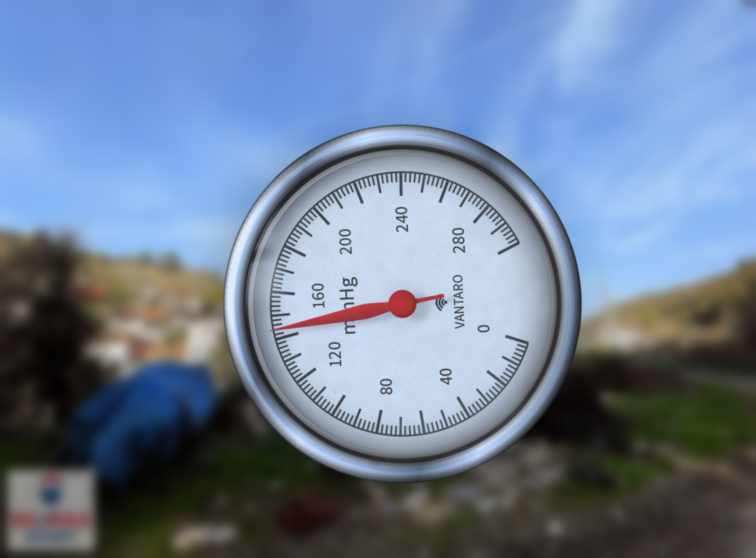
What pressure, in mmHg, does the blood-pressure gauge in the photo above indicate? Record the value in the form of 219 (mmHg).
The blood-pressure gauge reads 144 (mmHg)
